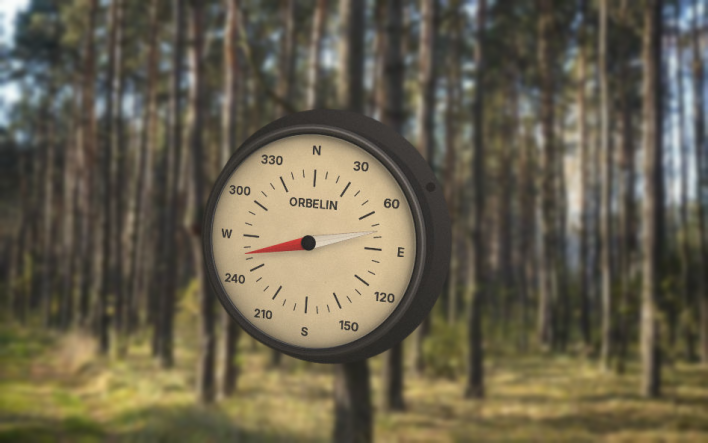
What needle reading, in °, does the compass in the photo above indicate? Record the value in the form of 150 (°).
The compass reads 255 (°)
